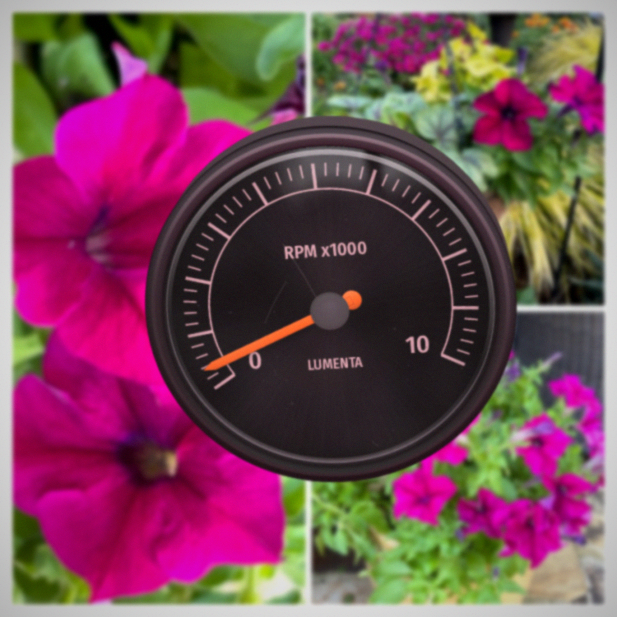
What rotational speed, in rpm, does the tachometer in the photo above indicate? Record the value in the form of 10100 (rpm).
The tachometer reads 400 (rpm)
